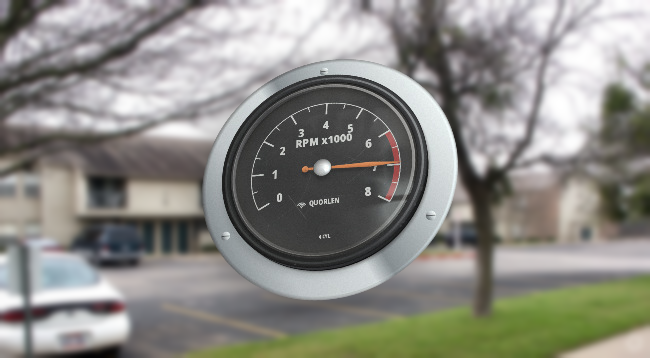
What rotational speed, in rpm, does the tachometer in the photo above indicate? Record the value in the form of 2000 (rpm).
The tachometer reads 7000 (rpm)
